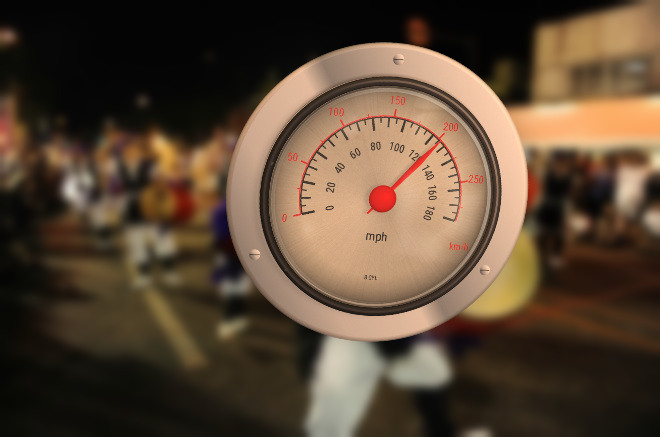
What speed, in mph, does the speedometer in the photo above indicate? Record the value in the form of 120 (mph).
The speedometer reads 125 (mph)
